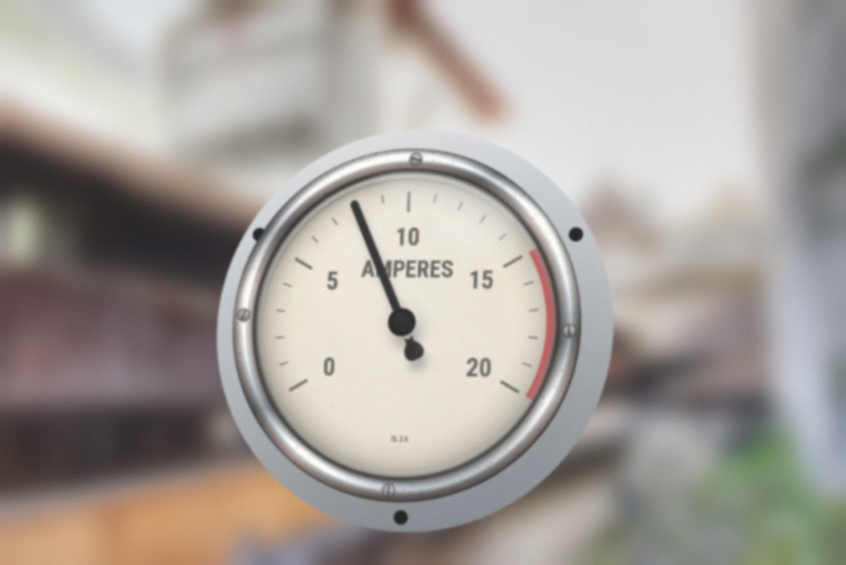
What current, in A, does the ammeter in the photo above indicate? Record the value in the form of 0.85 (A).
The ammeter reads 8 (A)
